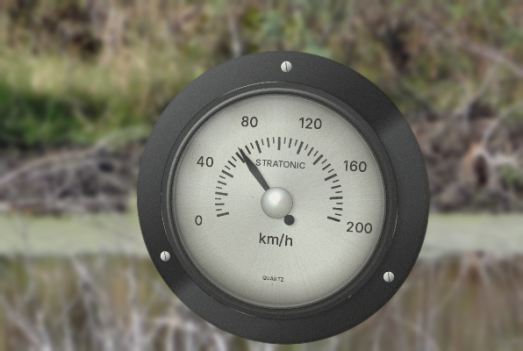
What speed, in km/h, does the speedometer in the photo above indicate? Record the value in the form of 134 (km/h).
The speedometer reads 65 (km/h)
